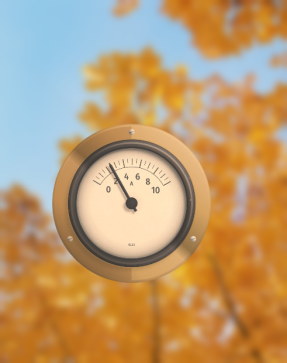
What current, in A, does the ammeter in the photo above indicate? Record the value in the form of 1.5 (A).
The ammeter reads 2.5 (A)
